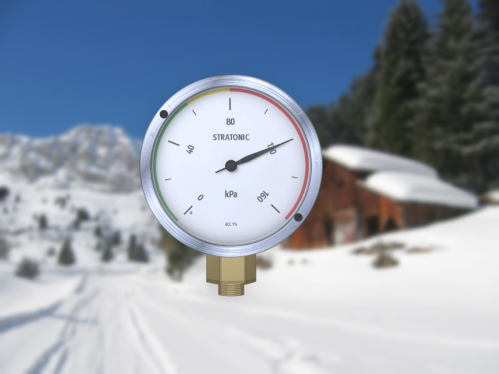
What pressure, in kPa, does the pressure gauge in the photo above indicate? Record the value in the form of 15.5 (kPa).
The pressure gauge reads 120 (kPa)
